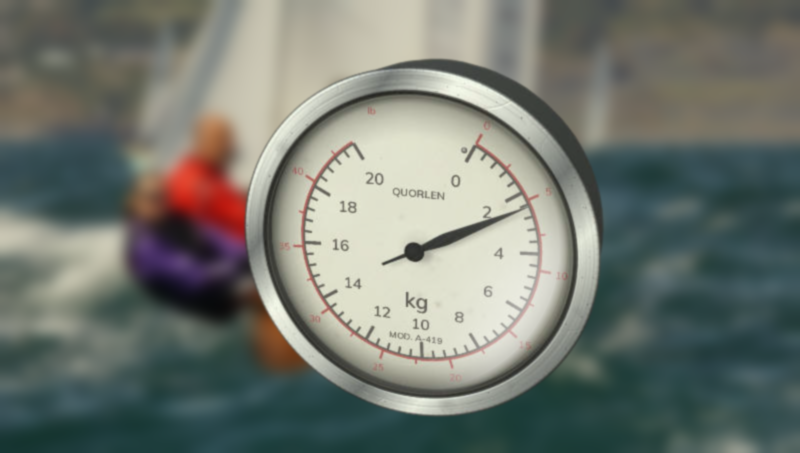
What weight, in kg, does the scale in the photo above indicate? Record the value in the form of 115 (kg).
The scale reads 2.4 (kg)
